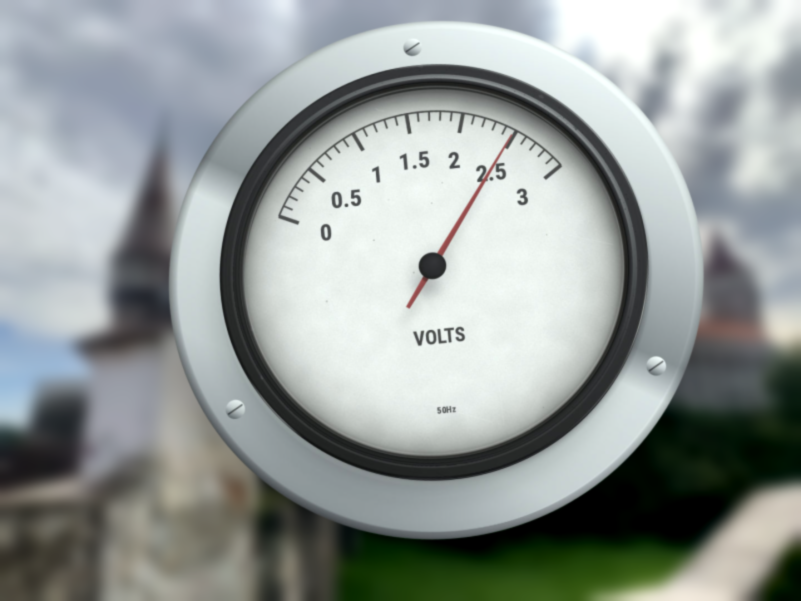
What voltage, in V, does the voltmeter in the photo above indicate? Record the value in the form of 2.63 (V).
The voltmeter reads 2.5 (V)
